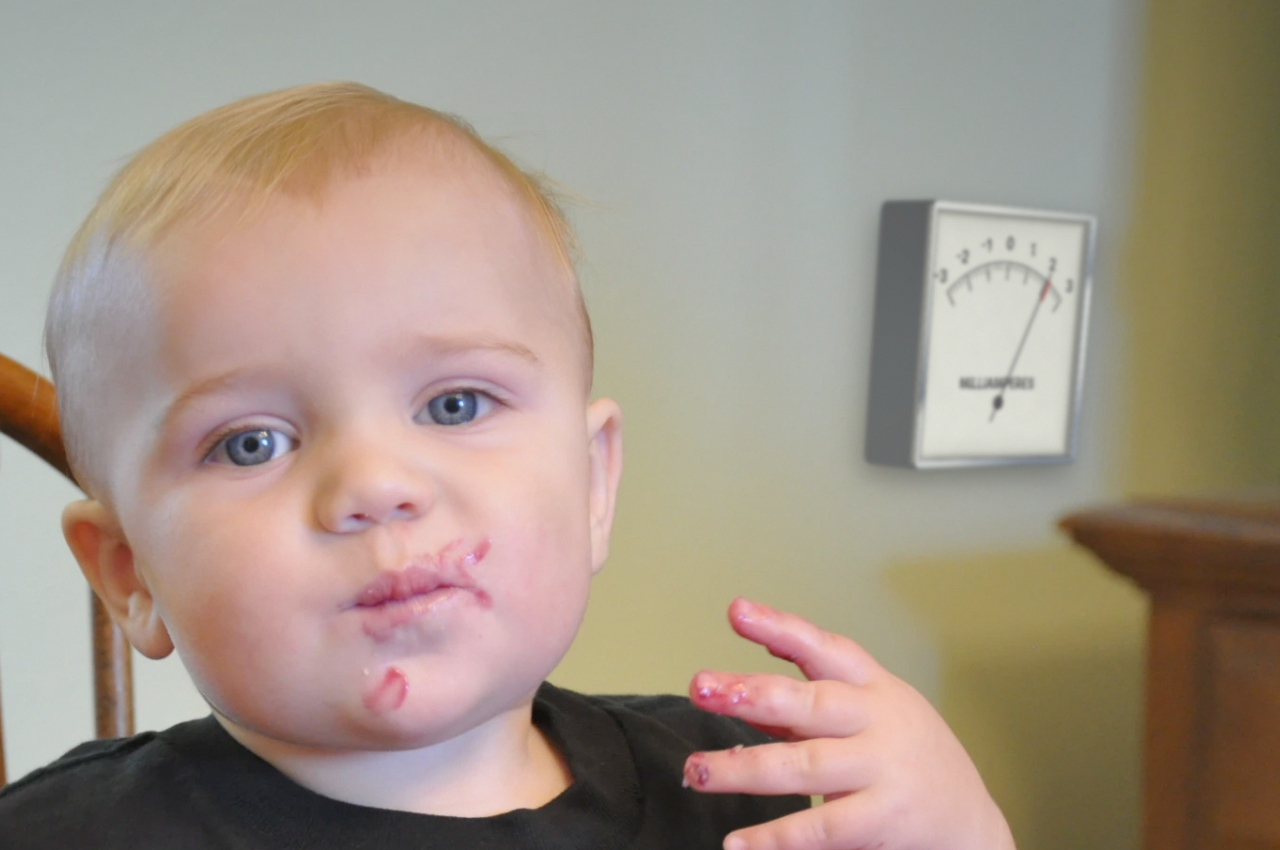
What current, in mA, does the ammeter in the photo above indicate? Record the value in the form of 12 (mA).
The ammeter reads 2 (mA)
